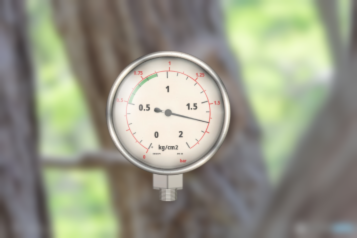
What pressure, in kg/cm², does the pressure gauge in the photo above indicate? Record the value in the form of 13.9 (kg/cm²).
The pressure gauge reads 1.7 (kg/cm²)
